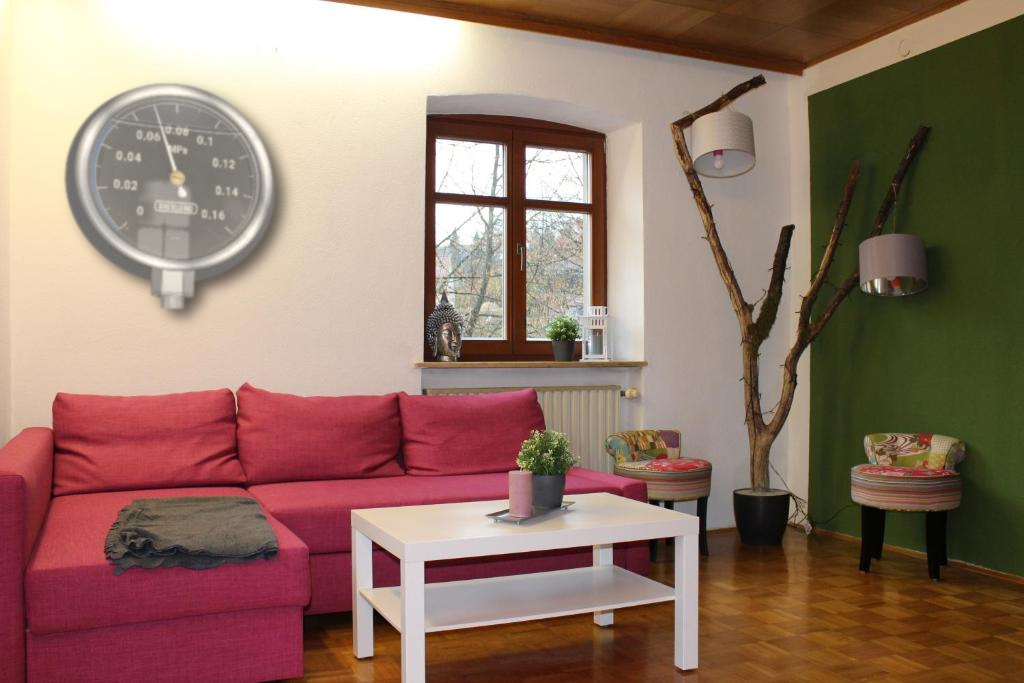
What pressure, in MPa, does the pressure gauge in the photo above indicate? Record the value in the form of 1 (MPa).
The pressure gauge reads 0.07 (MPa)
